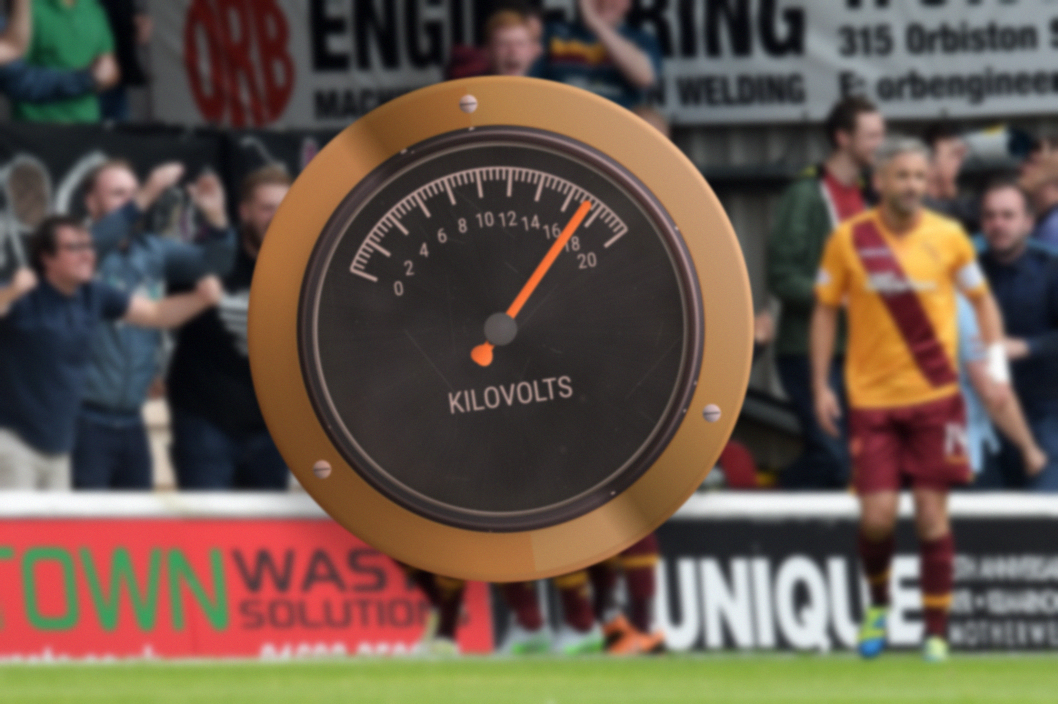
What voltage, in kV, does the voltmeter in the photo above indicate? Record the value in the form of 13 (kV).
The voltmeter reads 17.2 (kV)
